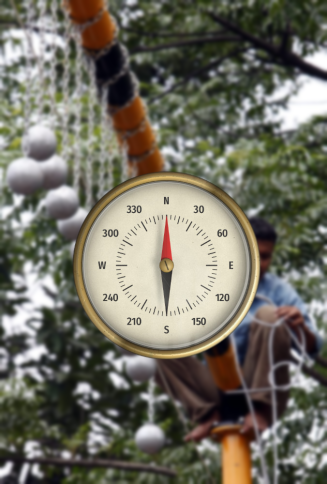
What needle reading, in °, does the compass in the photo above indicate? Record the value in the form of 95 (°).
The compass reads 0 (°)
